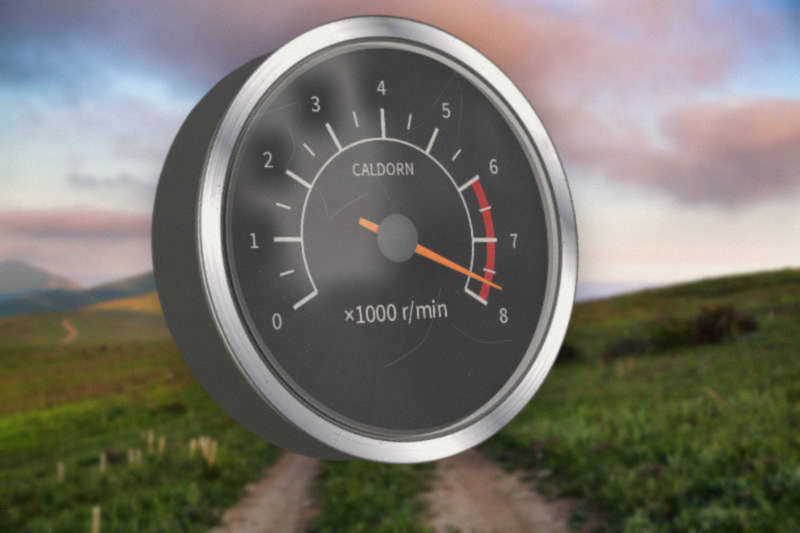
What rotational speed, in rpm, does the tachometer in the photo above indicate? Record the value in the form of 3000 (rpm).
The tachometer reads 7750 (rpm)
